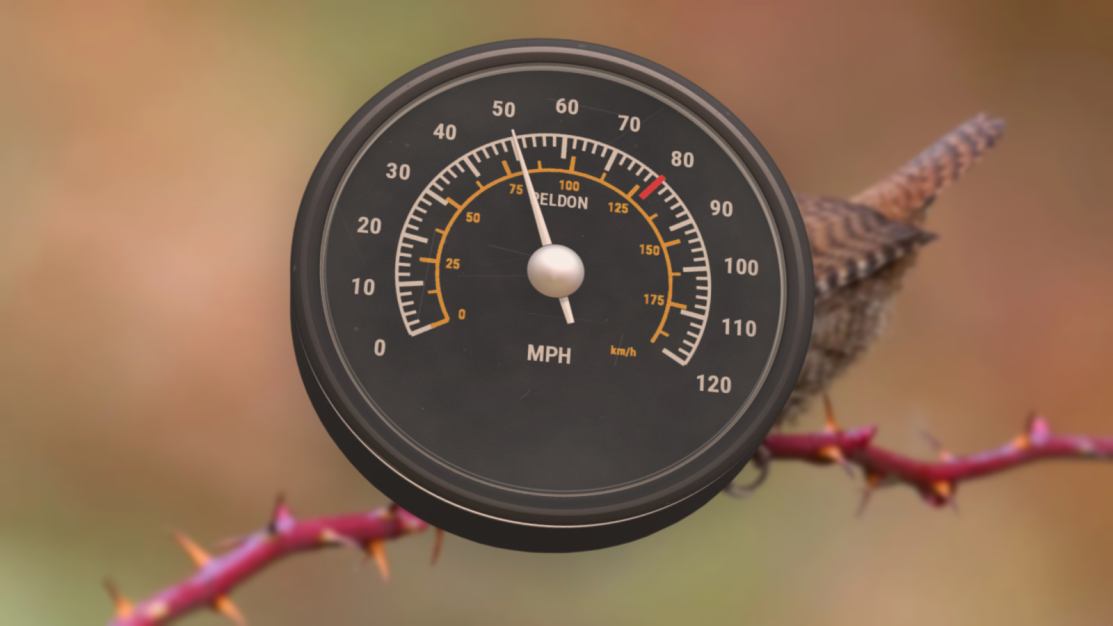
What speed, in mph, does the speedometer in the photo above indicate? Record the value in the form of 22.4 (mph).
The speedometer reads 50 (mph)
